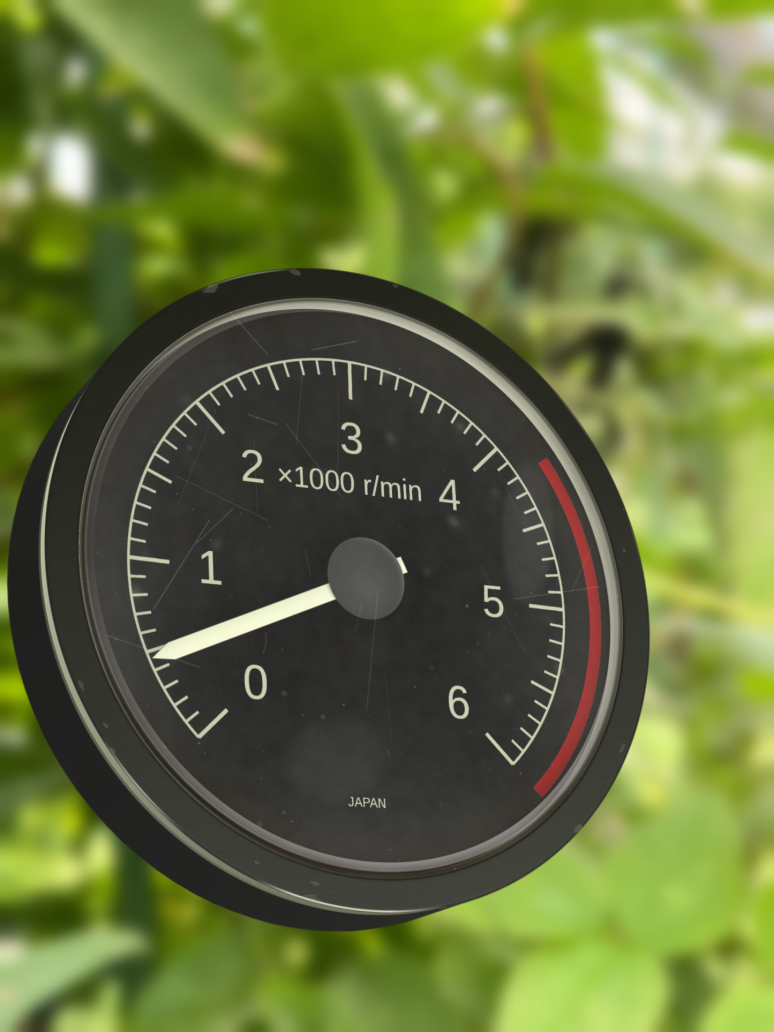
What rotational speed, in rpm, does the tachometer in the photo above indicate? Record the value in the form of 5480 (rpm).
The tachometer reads 450 (rpm)
